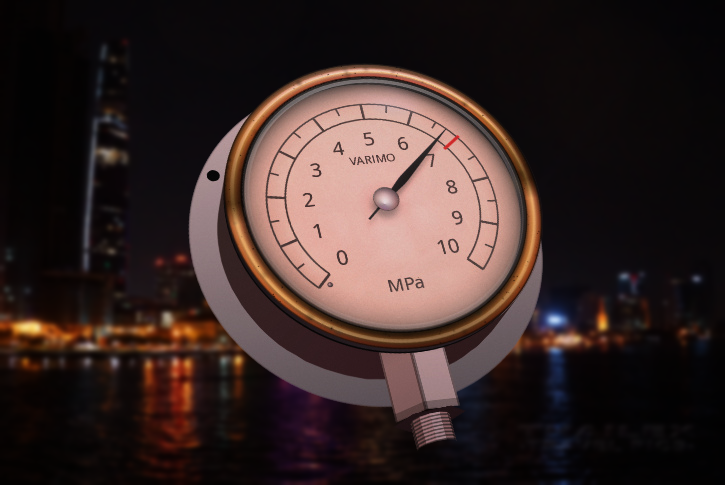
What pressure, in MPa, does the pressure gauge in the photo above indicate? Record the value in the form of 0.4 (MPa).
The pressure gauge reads 6.75 (MPa)
